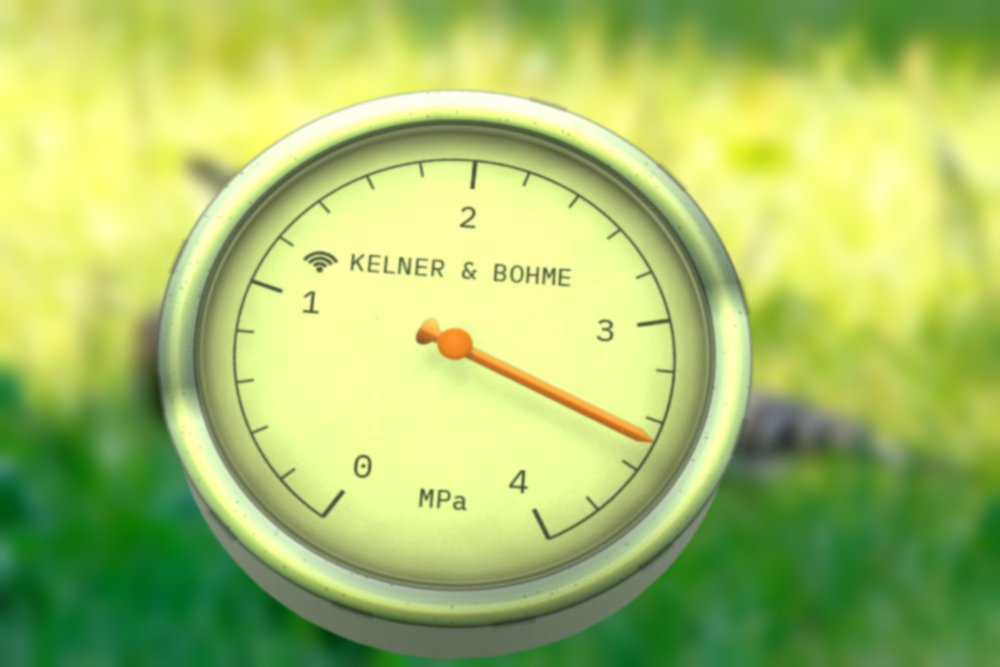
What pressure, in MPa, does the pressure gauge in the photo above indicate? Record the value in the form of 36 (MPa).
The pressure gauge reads 3.5 (MPa)
